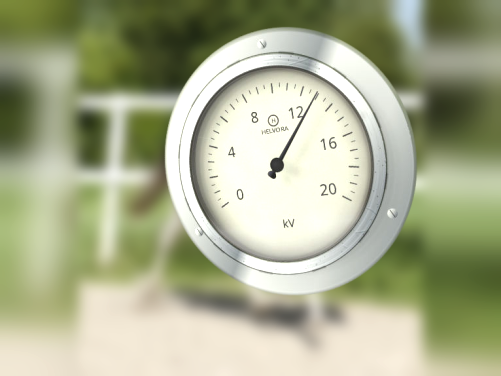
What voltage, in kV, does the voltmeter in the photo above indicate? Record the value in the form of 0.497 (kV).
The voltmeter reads 13 (kV)
